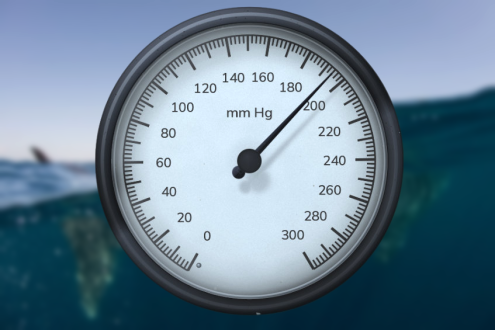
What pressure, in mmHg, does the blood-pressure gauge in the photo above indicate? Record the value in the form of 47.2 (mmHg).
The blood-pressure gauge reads 194 (mmHg)
